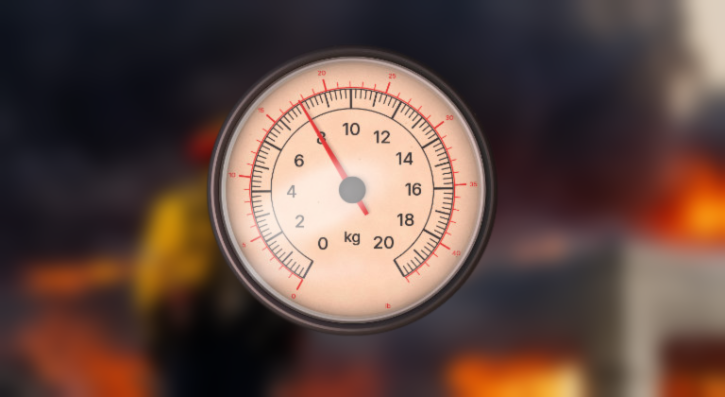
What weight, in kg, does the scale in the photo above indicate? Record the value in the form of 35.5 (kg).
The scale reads 8 (kg)
